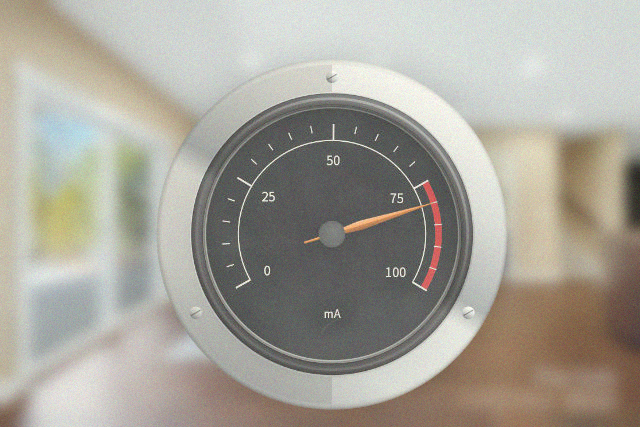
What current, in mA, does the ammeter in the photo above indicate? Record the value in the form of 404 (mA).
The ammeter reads 80 (mA)
